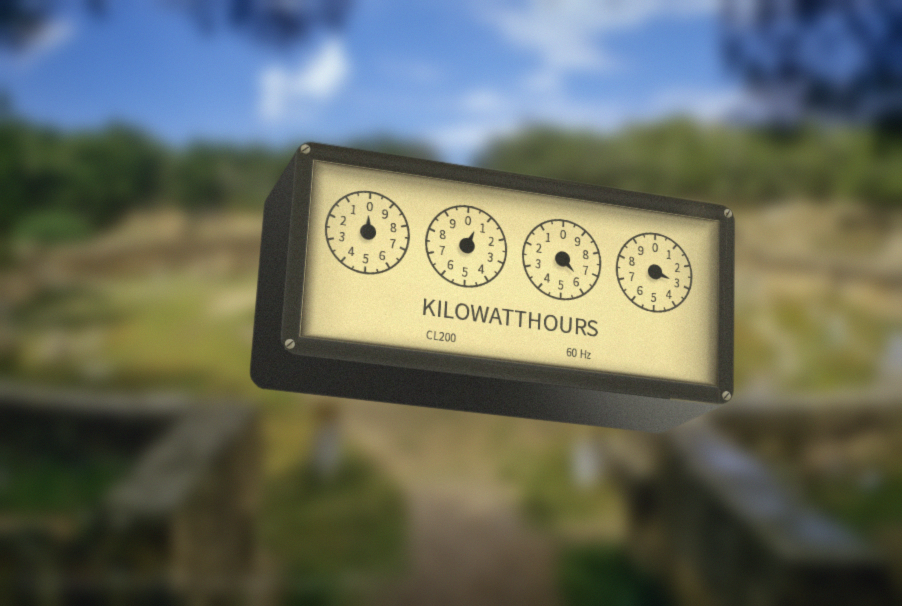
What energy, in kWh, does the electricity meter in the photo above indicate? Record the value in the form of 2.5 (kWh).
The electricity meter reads 63 (kWh)
